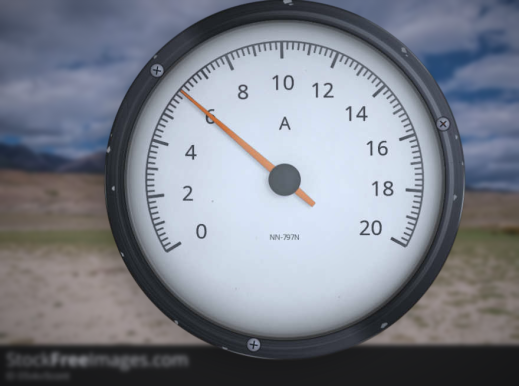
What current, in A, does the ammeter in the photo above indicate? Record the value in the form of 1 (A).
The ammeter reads 6 (A)
